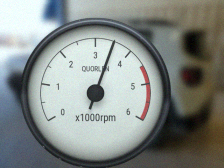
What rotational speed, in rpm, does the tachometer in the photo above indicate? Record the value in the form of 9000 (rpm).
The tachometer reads 3500 (rpm)
